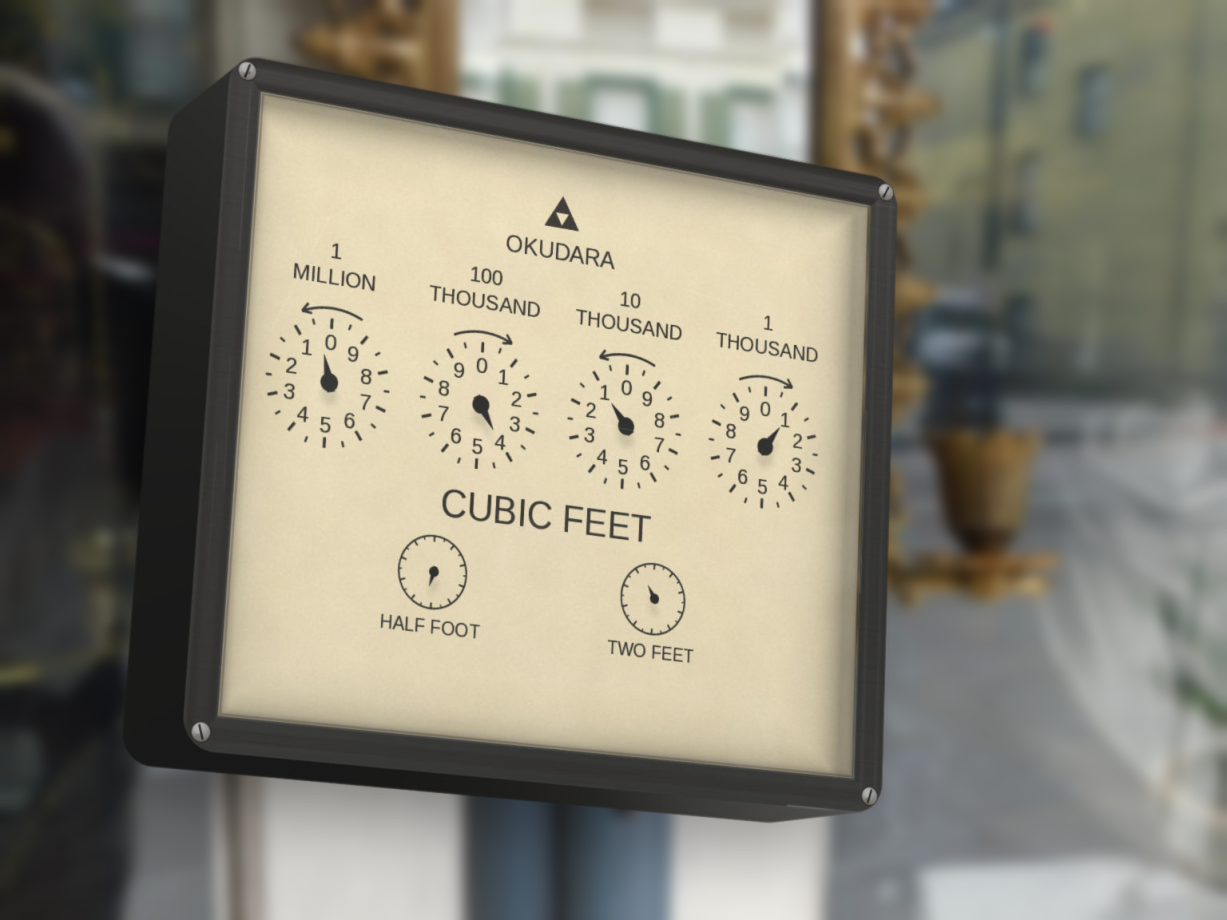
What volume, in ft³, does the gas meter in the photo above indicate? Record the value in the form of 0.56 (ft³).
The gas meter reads 41100 (ft³)
